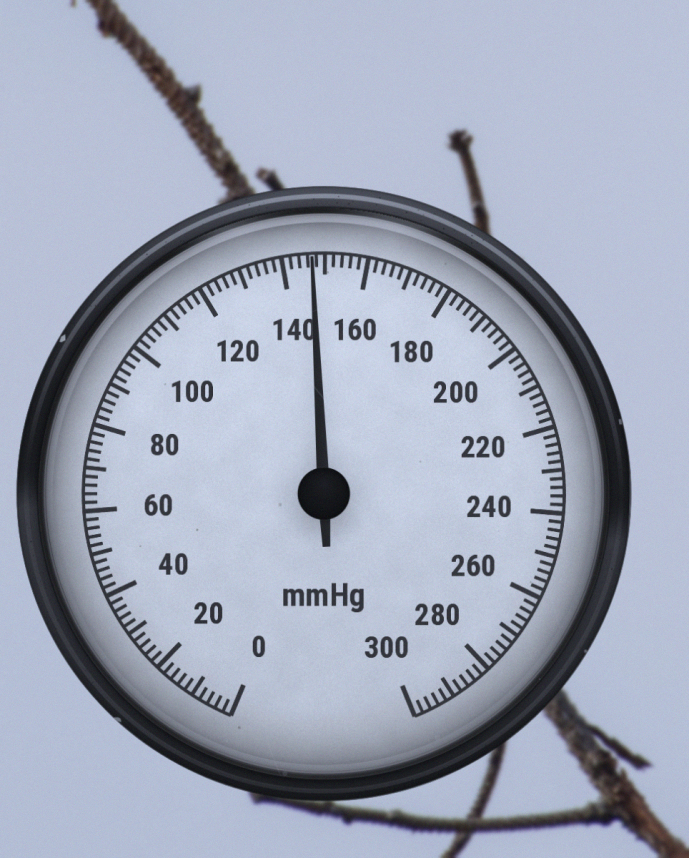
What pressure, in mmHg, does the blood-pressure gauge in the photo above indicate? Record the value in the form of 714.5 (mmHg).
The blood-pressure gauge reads 147 (mmHg)
